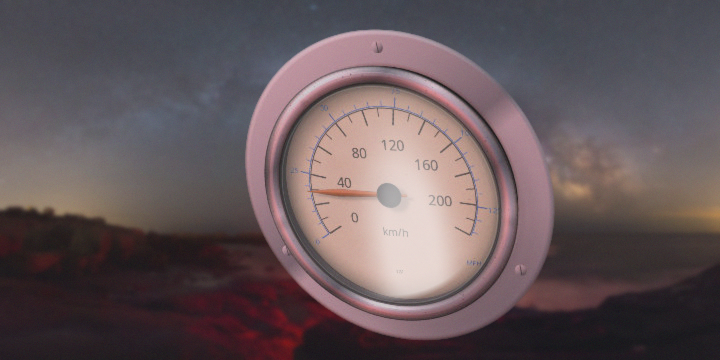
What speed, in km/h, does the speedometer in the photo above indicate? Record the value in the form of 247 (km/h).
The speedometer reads 30 (km/h)
